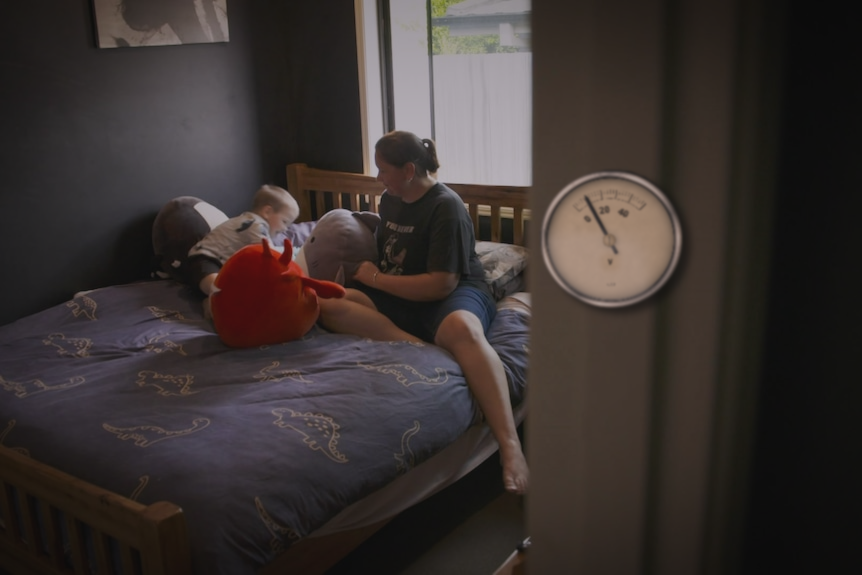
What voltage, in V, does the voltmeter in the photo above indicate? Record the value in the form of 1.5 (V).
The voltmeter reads 10 (V)
